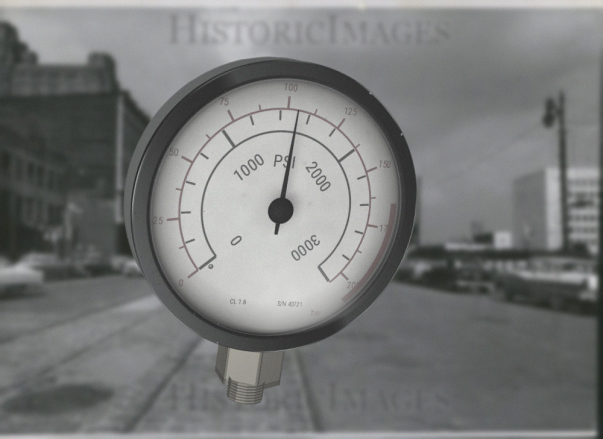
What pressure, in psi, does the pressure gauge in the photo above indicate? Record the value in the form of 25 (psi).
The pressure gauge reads 1500 (psi)
